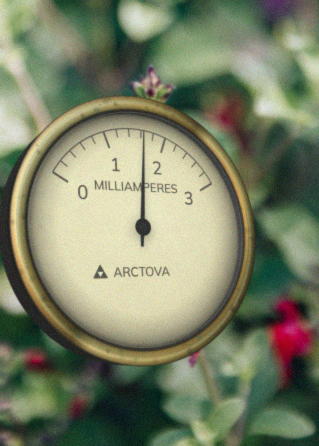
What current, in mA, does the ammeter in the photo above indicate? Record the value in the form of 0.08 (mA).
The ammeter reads 1.6 (mA)
